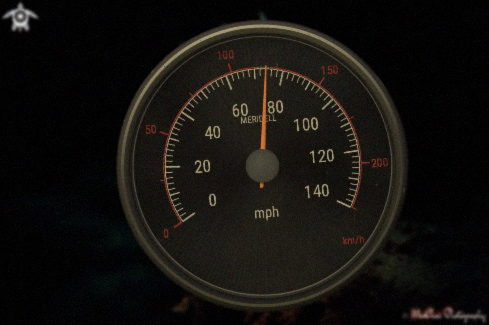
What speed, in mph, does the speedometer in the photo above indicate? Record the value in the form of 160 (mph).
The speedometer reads 74 (mph)
